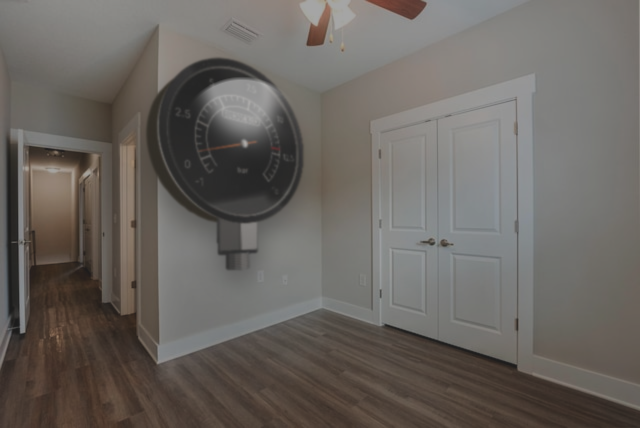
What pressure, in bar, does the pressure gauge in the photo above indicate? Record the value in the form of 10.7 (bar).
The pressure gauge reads 0.5 (bar)
